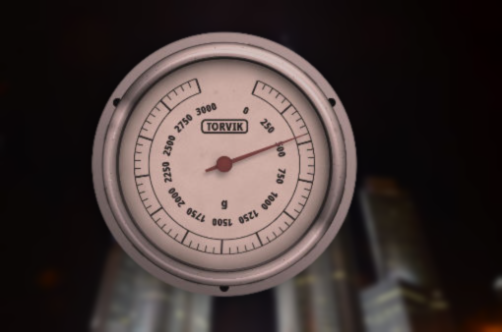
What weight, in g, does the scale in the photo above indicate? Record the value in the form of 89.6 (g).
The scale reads 450 (g)
